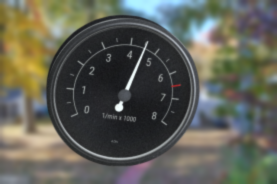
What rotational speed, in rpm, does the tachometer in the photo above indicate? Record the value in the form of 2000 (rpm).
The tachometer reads 4500 (rpm)
